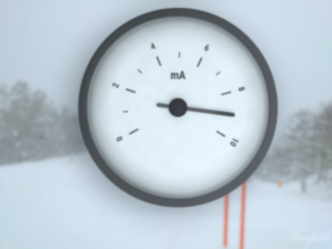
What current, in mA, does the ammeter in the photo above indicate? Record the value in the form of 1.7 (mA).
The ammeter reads 9 (mA)
